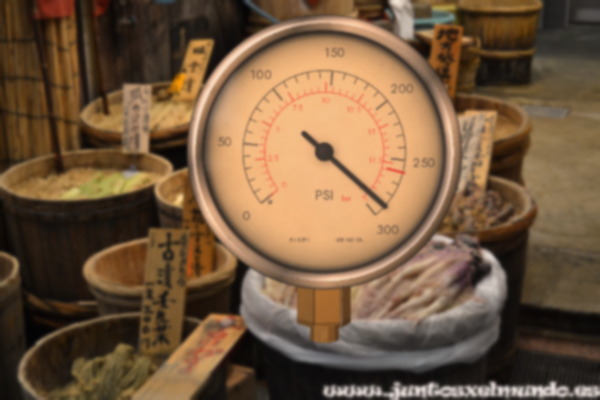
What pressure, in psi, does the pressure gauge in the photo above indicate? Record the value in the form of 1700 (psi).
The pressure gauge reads 290 (psi)
